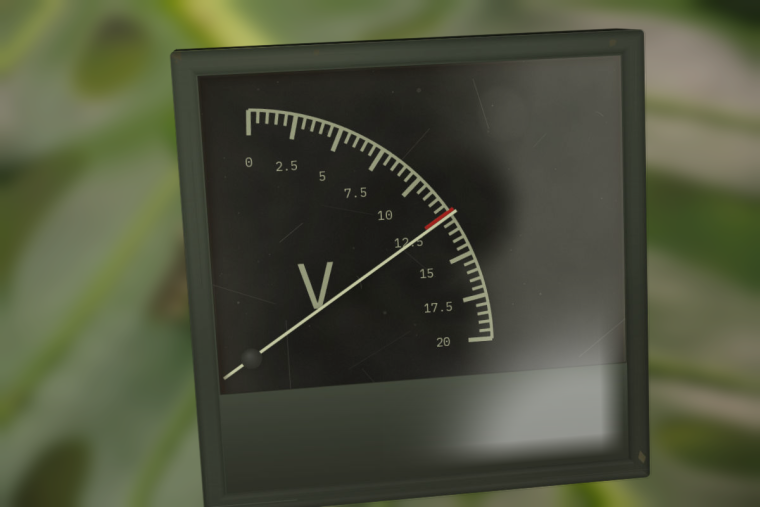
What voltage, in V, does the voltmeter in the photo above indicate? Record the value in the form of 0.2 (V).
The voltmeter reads 12.5 (V)
